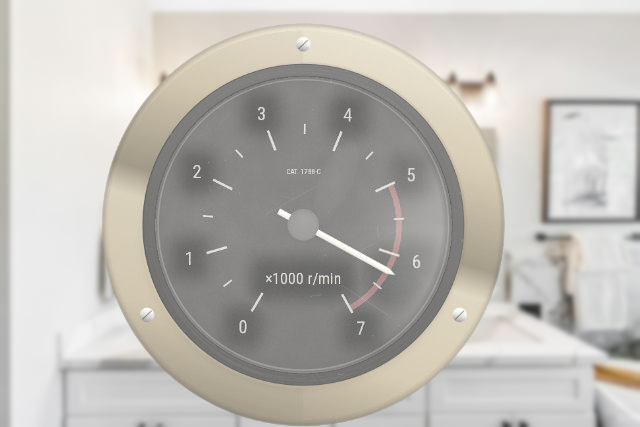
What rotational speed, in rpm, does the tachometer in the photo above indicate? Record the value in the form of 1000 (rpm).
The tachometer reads 6250 (rpm)
